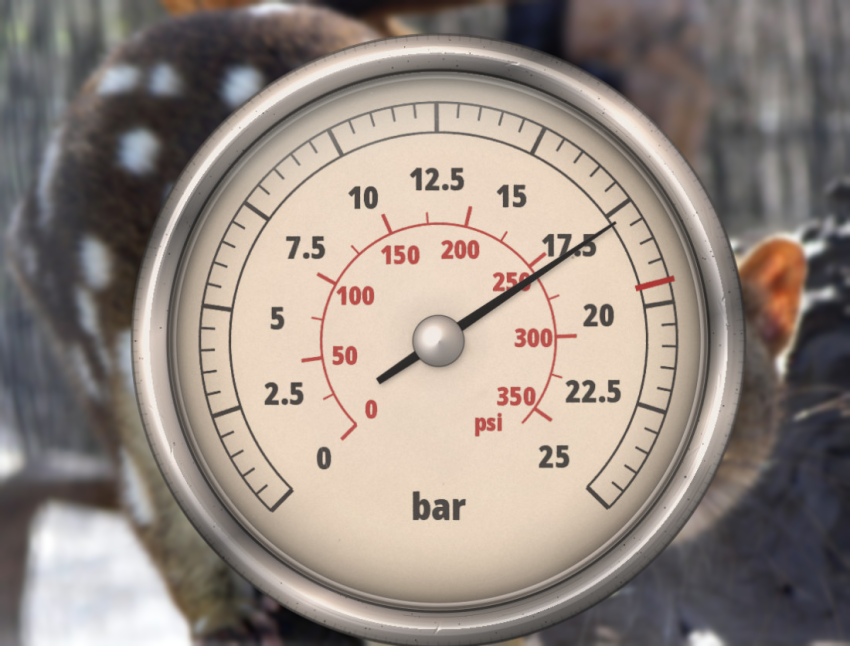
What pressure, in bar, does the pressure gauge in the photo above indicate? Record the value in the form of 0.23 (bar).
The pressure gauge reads 17.75 (bar)
